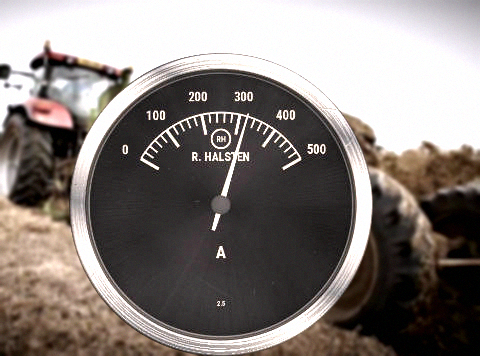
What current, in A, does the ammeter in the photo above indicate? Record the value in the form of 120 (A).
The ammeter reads 320 (A)
